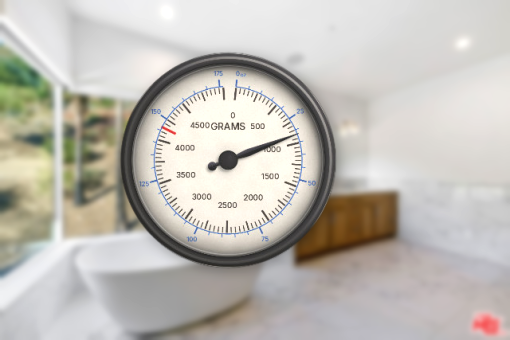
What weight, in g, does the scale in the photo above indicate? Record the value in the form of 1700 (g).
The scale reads 900 (g)
